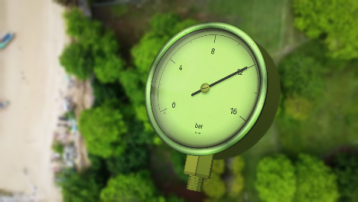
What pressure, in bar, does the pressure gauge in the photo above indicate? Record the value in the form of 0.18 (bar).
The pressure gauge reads 12 (bar)
